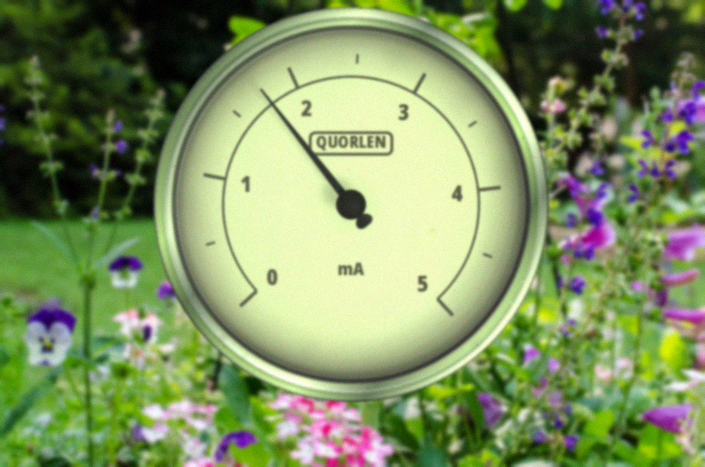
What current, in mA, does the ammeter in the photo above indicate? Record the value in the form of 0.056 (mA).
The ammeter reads 1.75 (mA)
